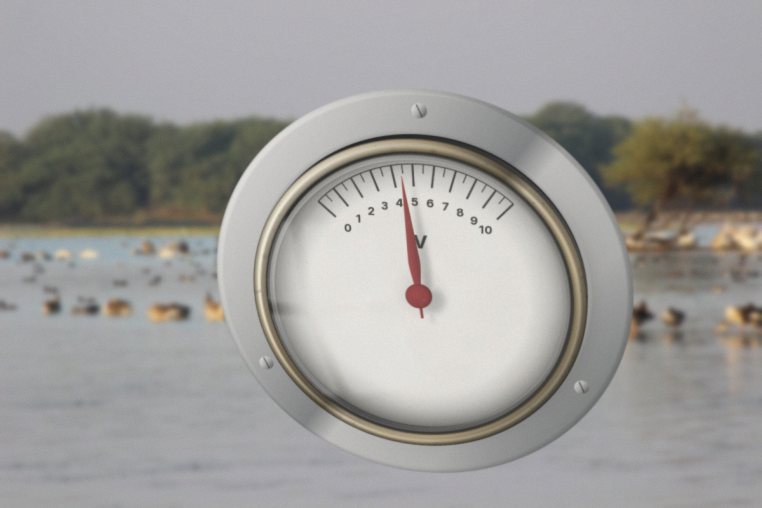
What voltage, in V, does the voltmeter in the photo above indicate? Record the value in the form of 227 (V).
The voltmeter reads 4.5 (V)
